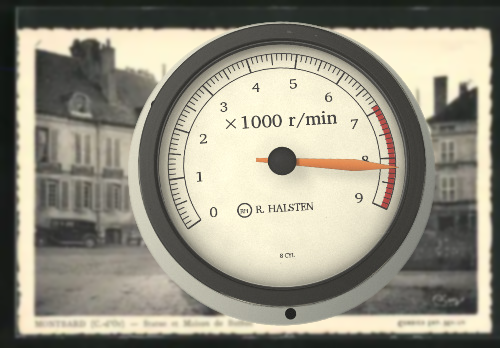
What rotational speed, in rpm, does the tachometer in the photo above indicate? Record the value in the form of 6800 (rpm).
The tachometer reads 8200 (rpm)
